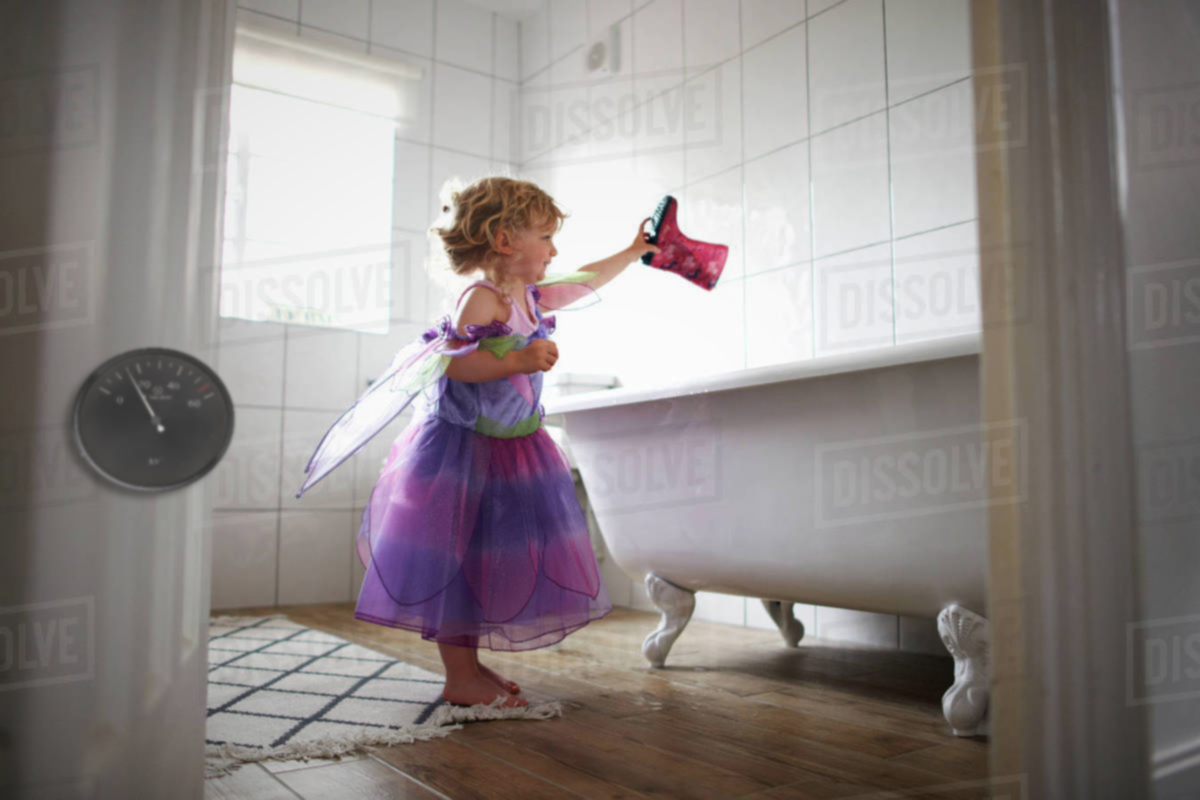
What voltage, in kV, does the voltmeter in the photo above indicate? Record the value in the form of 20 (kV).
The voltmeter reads 15 (kV)
